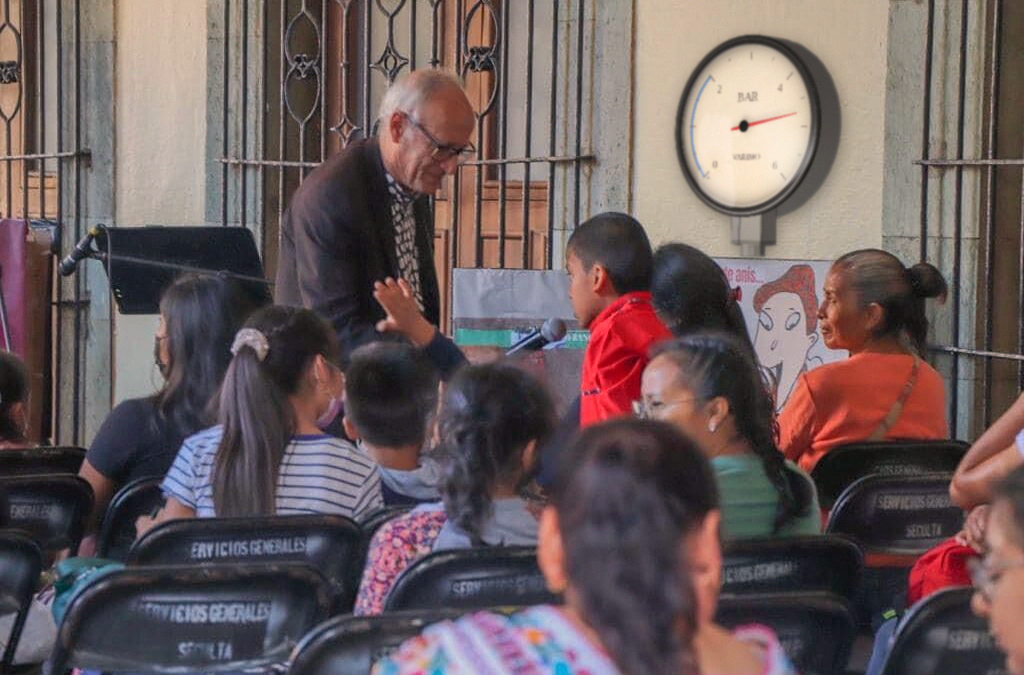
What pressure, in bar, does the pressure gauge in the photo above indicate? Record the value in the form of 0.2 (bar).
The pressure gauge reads 4.75 (bar)
